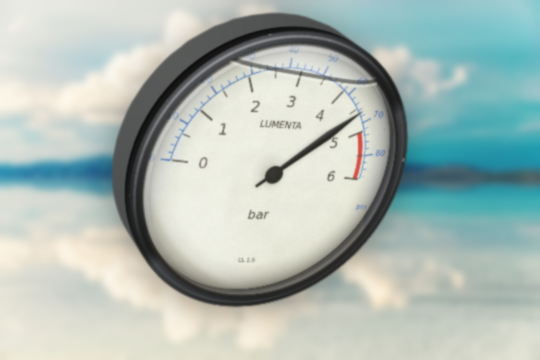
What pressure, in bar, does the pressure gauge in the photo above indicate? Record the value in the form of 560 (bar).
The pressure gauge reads 4.5 (bar)
